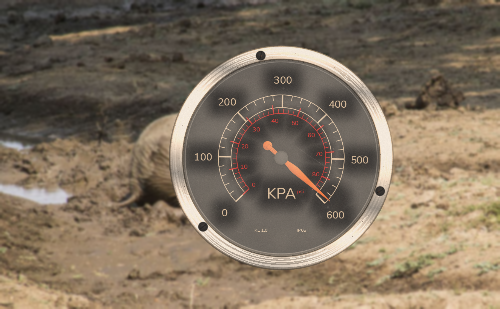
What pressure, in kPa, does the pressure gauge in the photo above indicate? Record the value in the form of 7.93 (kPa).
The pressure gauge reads 590 (kPa)
